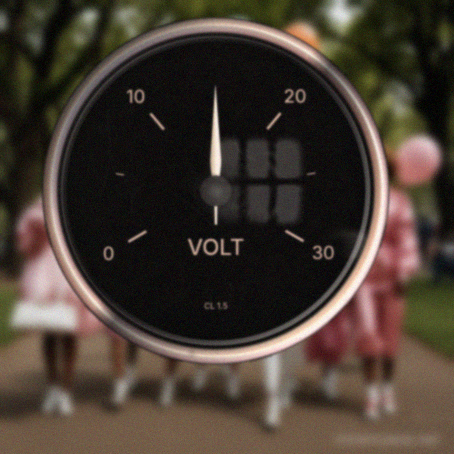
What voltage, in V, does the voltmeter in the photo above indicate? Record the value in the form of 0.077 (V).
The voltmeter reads 15 (V)
